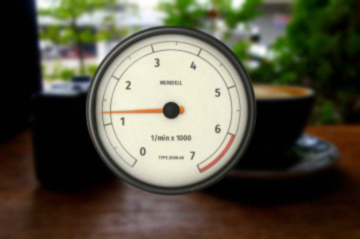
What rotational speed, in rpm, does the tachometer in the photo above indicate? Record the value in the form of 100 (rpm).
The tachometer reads 1250 (rpm)
